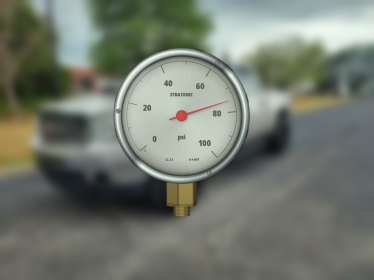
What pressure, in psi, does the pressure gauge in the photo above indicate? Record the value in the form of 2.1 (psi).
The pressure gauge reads 75 (psi)
